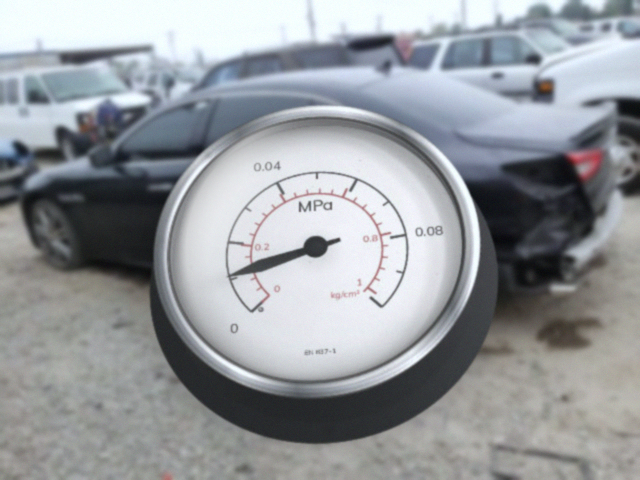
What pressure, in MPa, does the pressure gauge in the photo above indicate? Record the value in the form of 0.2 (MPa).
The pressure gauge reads 0.01 (MPa)
